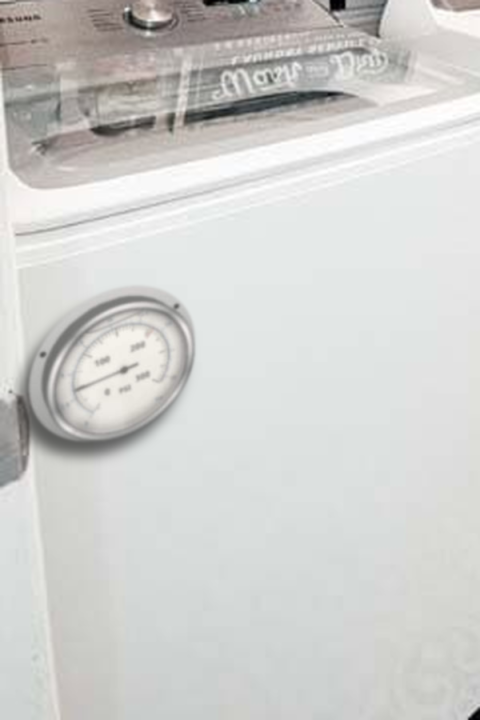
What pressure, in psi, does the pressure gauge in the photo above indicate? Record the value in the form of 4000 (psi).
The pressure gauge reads 50 (psi)
